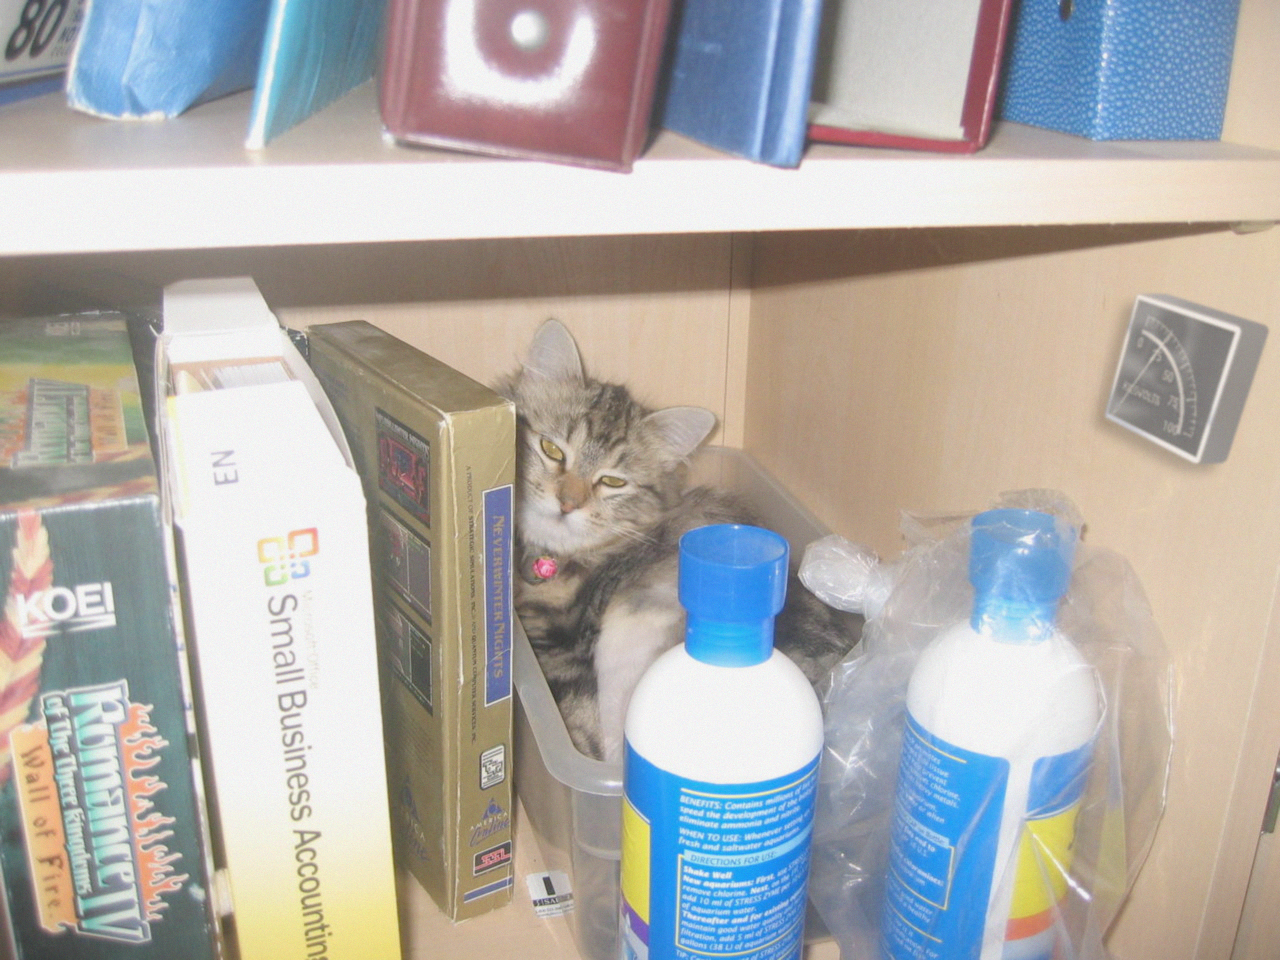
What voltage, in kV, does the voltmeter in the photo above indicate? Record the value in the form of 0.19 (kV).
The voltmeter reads 25 (kV)
